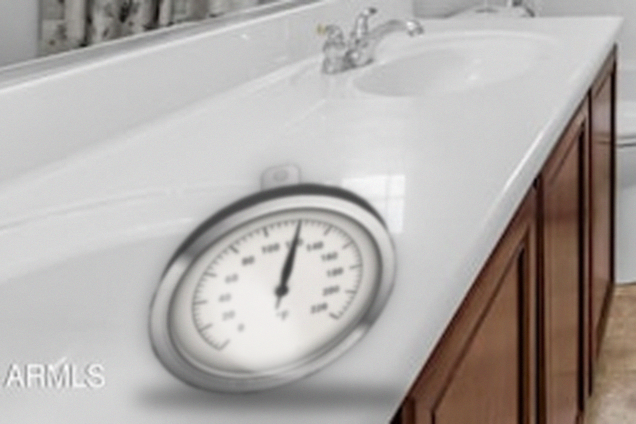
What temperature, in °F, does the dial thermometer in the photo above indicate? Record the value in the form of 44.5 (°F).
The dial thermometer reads 120 (°F)
